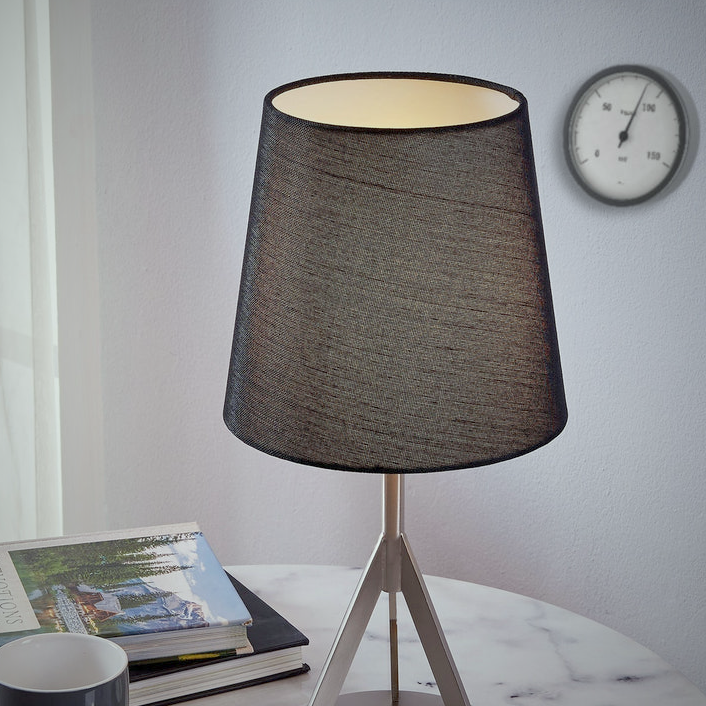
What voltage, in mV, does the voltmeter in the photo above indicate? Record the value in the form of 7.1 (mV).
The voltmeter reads 90 (mV)
